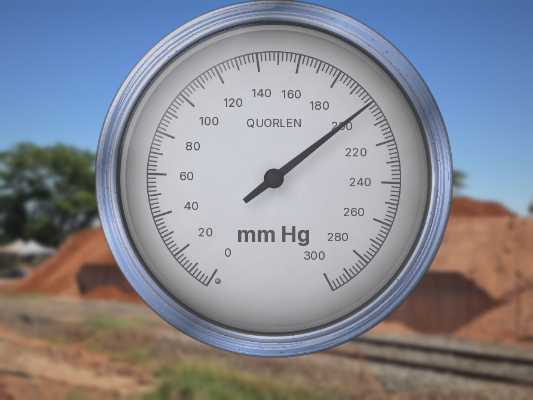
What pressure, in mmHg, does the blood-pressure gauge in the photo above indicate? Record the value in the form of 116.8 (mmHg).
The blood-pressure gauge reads 200 (mmHg)
